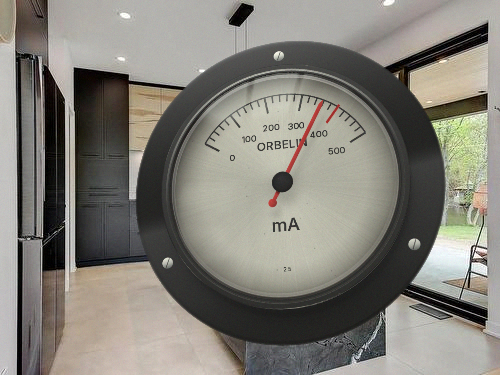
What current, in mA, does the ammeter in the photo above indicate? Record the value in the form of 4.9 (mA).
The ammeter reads 360 (mA)
